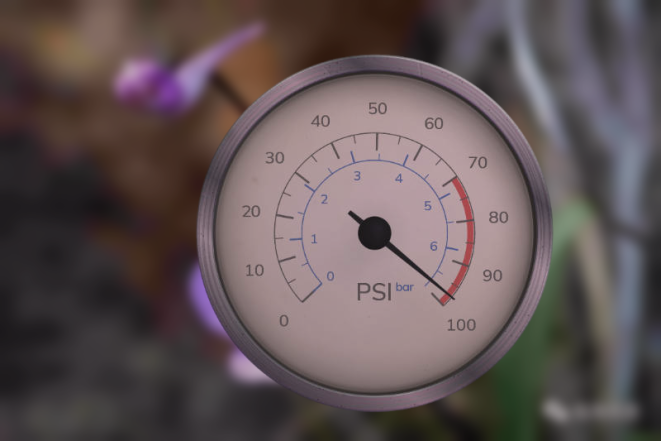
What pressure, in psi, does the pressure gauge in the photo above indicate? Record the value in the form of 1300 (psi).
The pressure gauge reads 97.5 (psi)
